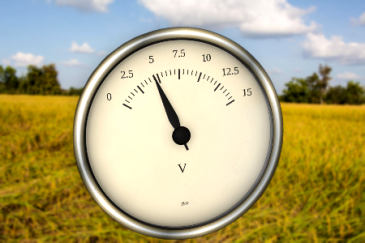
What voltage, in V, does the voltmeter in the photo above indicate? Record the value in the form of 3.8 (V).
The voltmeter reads 4.5 (V)
